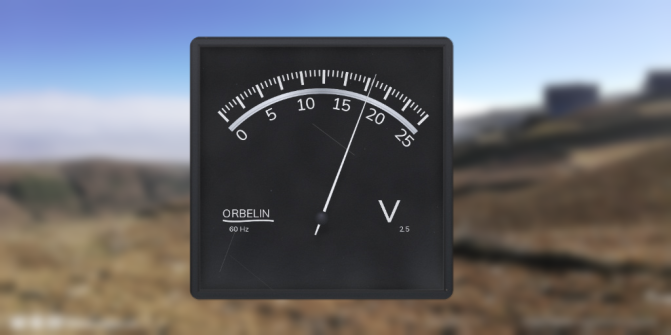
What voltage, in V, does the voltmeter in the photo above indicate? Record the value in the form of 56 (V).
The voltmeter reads 18 (V)
